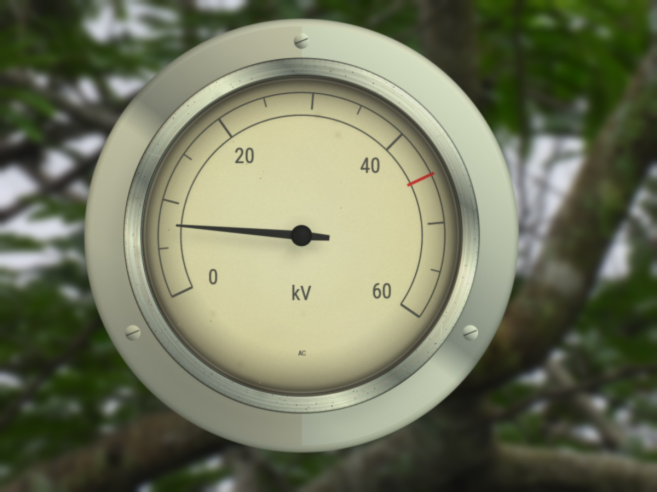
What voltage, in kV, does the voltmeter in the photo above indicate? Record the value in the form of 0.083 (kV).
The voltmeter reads 7.5 (kV)
